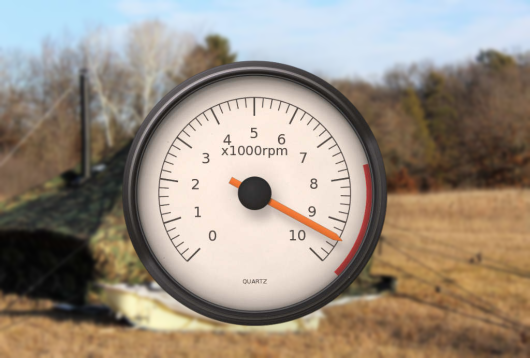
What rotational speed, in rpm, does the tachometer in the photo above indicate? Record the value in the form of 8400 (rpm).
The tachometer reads 9400 (rpm)
